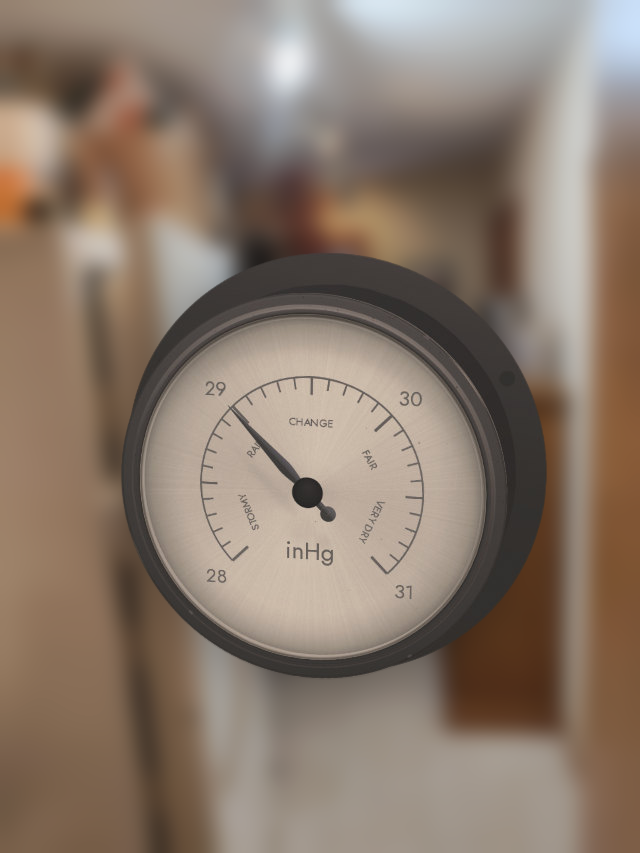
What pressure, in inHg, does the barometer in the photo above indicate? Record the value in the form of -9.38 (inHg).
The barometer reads 29 (inHg)
